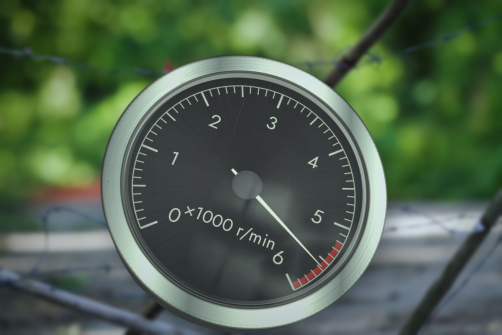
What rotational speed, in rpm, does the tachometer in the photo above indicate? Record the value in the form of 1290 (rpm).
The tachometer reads 5600 (rpm)
